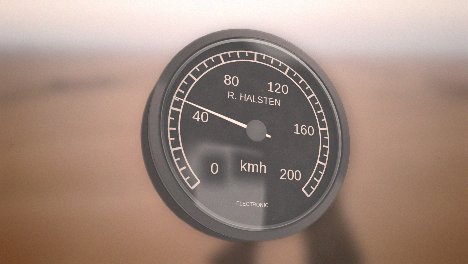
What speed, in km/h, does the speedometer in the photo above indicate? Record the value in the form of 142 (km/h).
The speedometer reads 45 (km/h)
